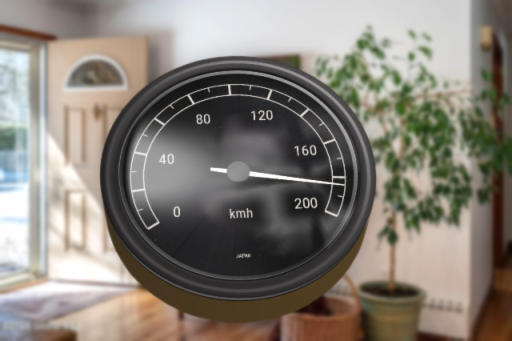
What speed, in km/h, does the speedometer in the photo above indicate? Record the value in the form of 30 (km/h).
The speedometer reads 185 (km/h)
